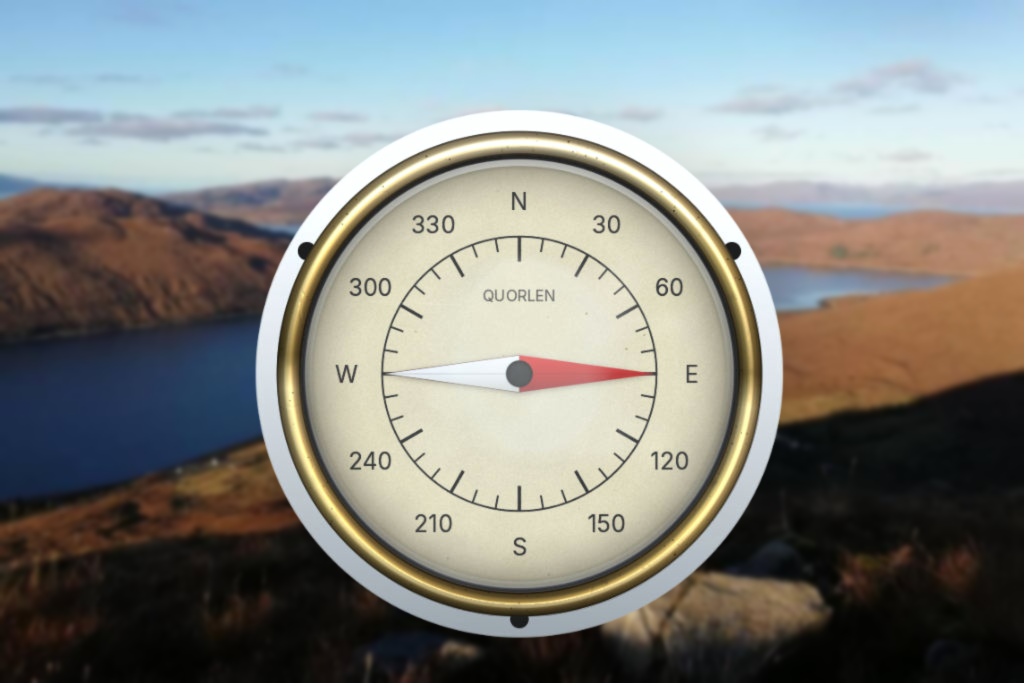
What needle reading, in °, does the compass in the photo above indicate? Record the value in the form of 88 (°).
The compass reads 90 (°)
